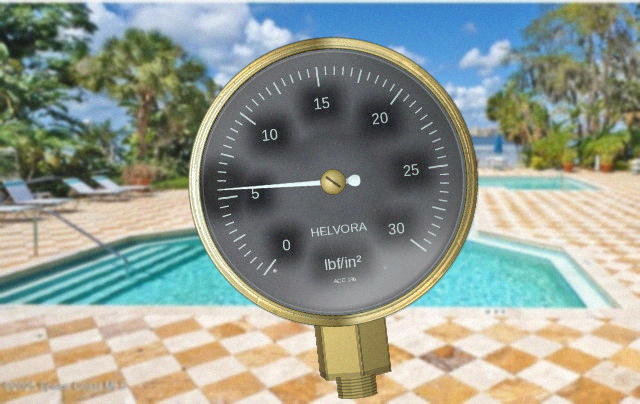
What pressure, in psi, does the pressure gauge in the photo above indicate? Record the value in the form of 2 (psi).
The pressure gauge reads 5.5 (psi)
